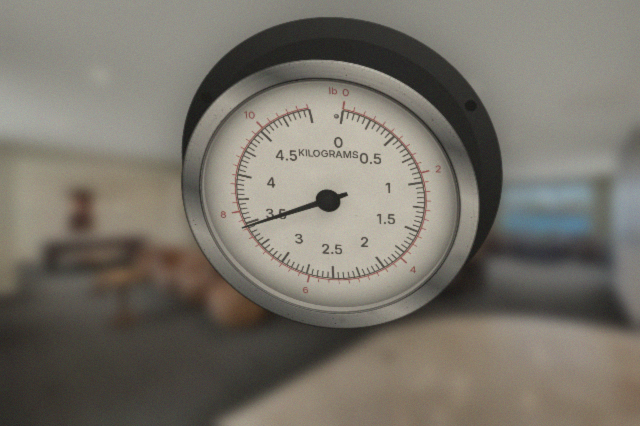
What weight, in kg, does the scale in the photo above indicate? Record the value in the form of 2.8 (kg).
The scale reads 3.5 (kg)
